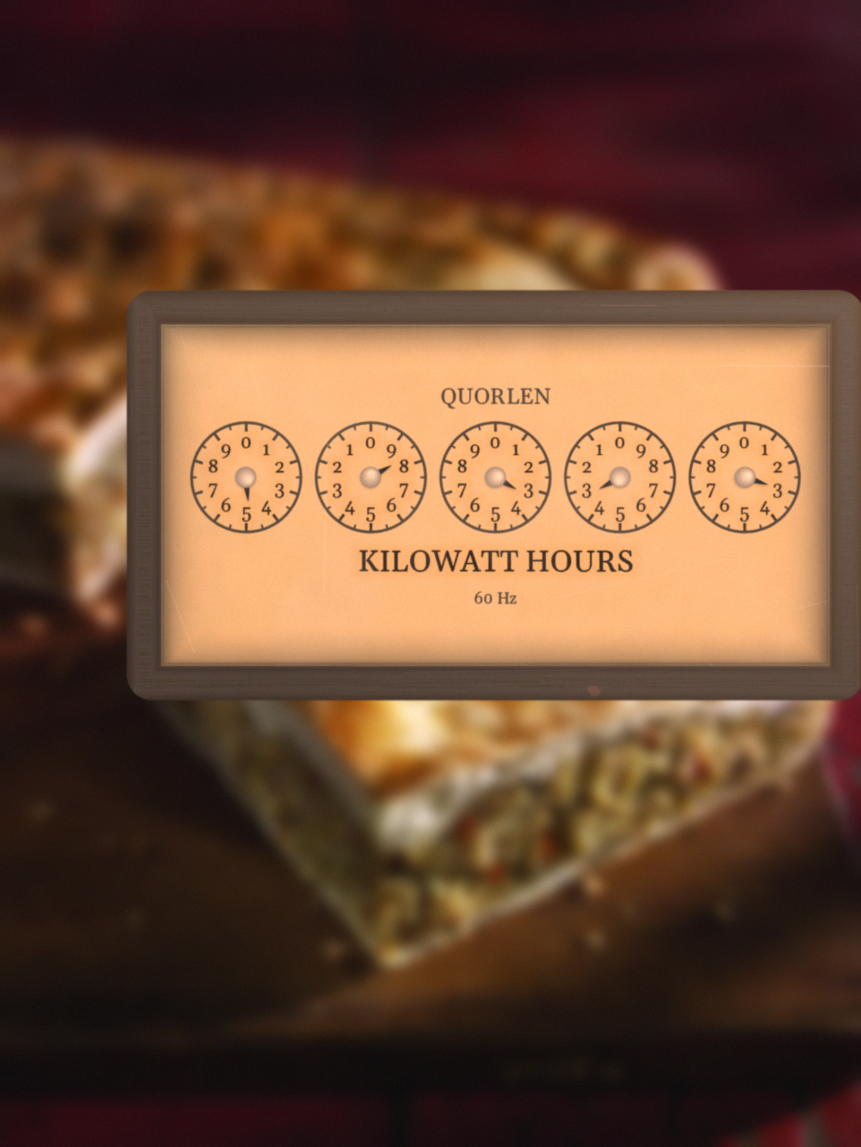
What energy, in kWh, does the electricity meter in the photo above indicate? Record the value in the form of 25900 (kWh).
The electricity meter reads 48333 (kWh)
